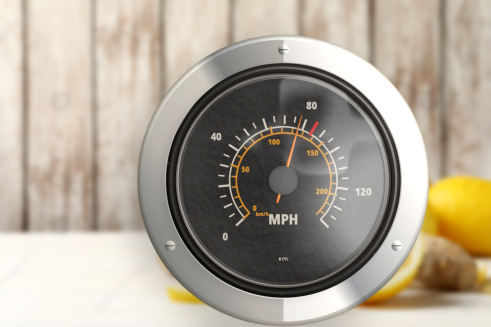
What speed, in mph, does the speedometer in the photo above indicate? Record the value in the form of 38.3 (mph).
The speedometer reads 77.5 (mph)
